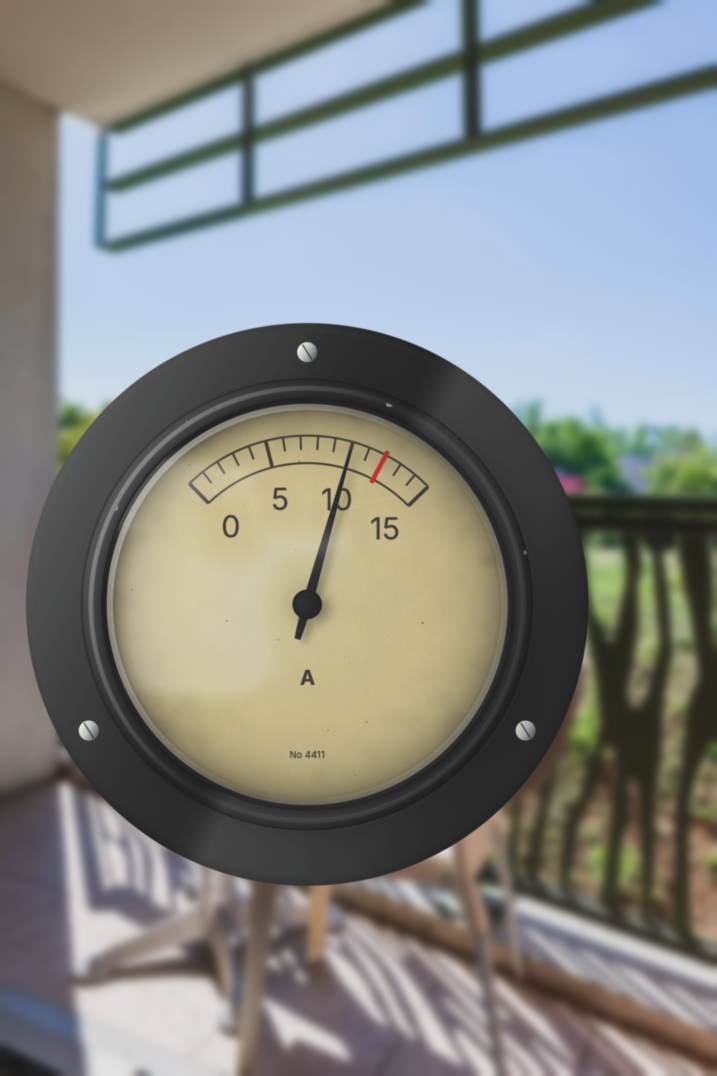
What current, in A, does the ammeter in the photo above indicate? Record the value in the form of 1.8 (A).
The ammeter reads 10 (A)
